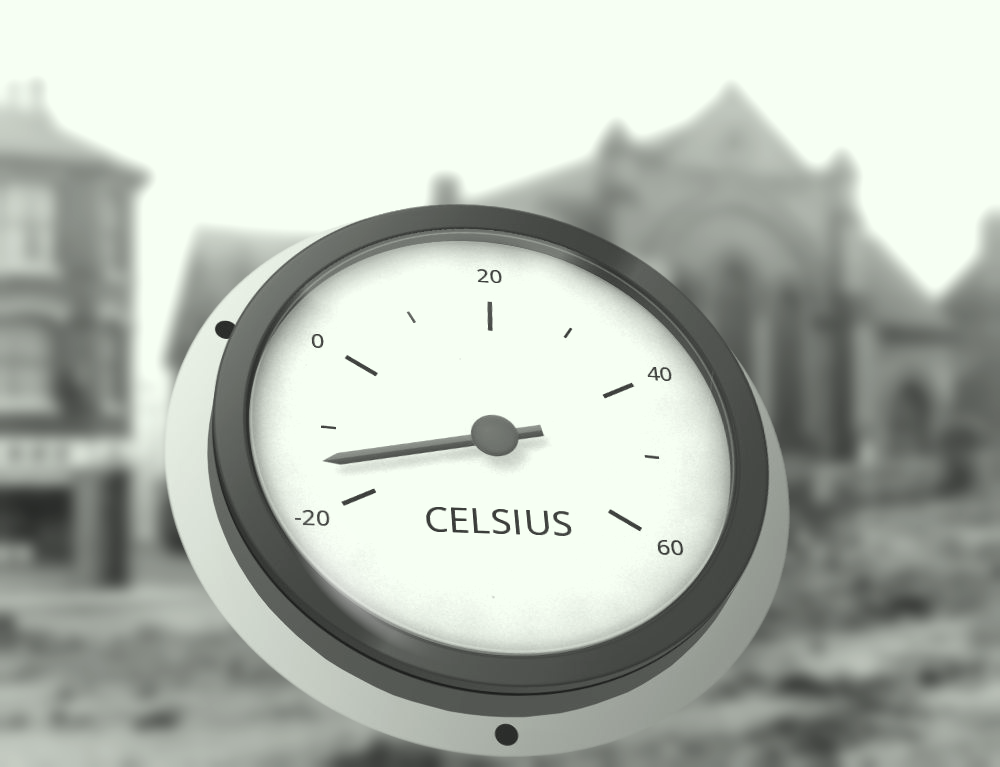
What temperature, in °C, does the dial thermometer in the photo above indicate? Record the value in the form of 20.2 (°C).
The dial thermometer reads -15 (°C)
